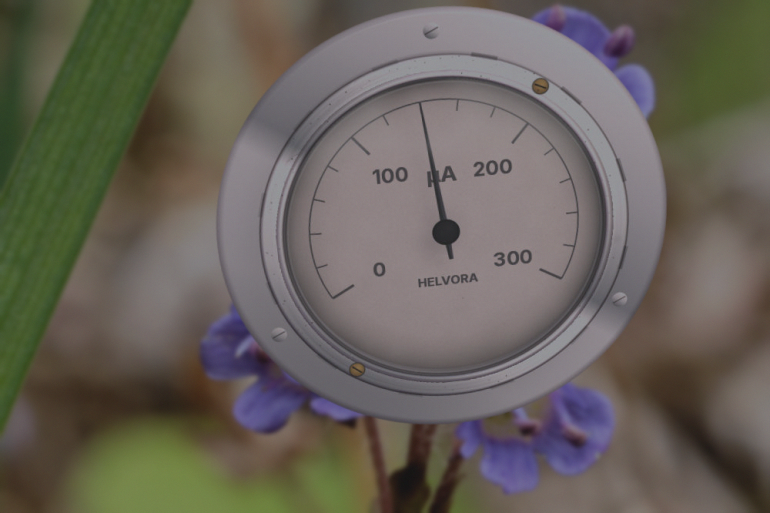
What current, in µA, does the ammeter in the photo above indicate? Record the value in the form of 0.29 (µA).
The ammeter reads 140 (µA)
